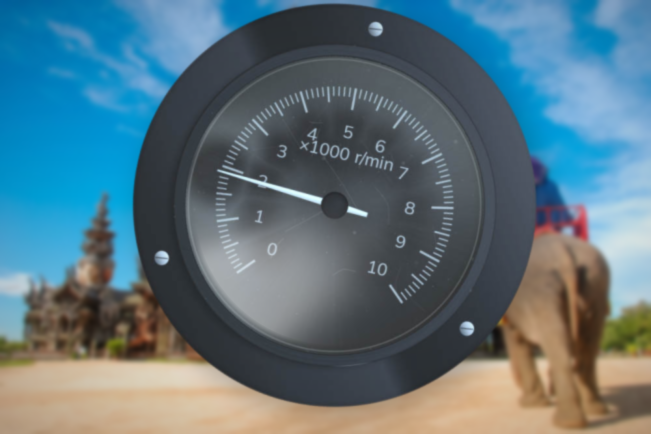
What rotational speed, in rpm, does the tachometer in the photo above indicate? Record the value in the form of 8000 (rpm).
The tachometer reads 1900 (rpm)
